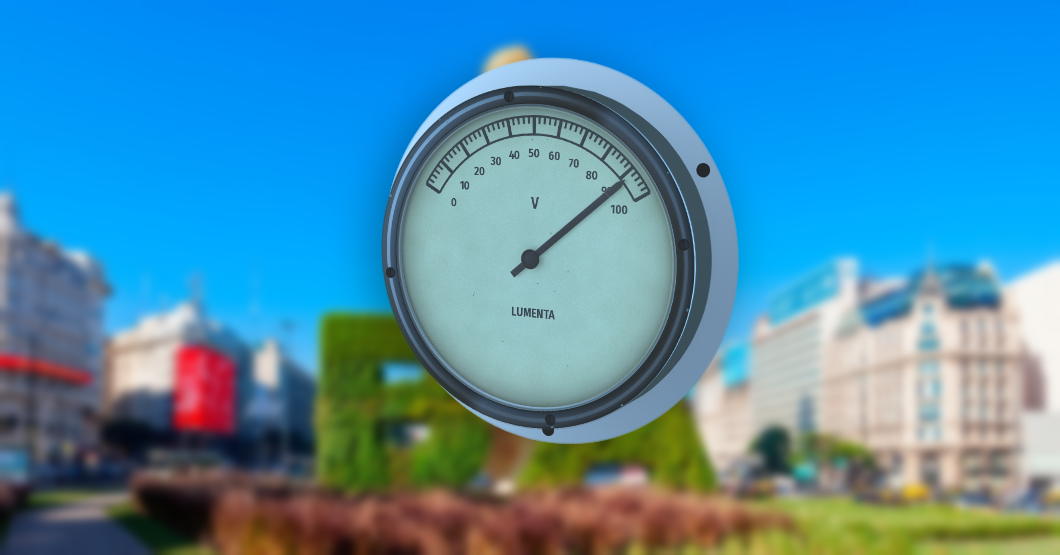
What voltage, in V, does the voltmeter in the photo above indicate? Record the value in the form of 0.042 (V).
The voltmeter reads 92 (V)
